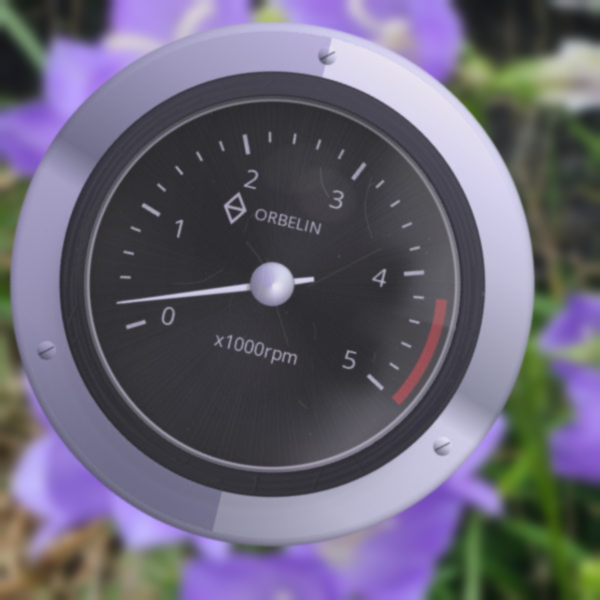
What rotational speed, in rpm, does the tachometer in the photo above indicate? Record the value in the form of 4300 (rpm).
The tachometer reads 200 (rpm)
